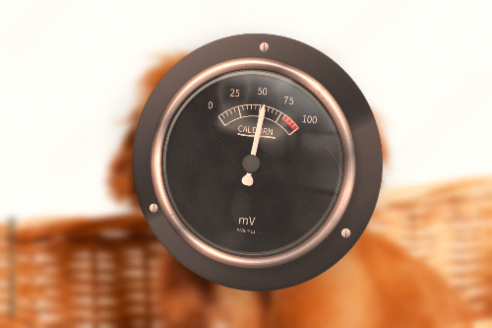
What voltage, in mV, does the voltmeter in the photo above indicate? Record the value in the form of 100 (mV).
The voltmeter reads 55 (mV)
